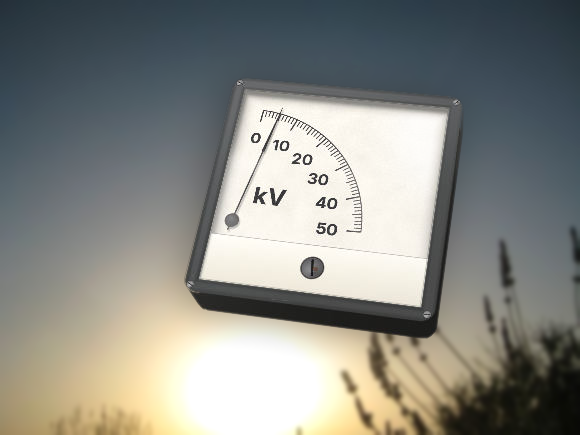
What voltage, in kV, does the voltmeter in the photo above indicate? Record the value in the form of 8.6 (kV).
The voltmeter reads 5 (kV)
